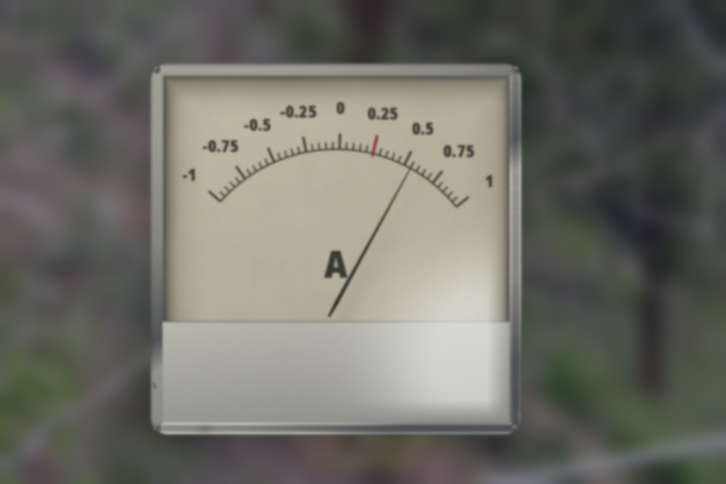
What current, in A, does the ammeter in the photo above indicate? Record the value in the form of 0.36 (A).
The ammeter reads 0.55 (A)
